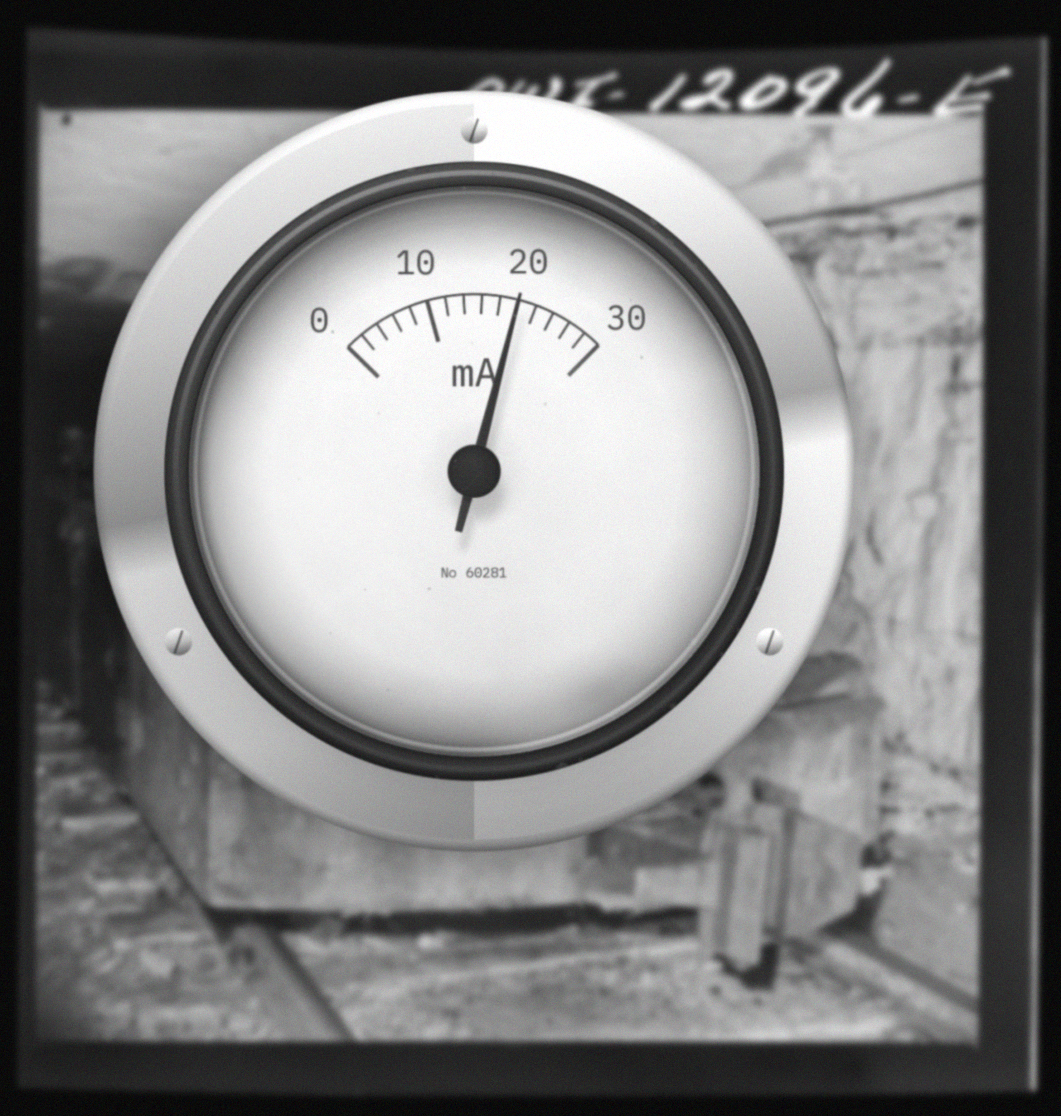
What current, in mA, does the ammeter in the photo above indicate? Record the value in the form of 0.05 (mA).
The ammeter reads 20 (mA)
